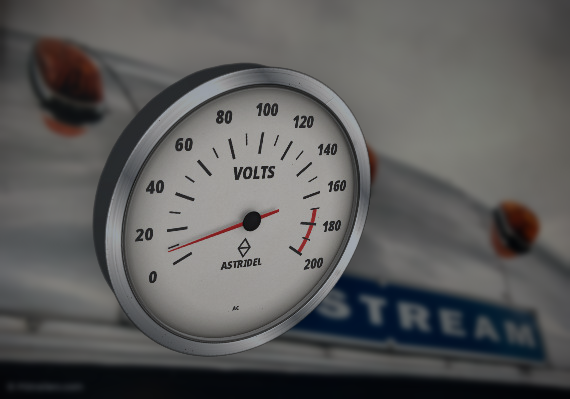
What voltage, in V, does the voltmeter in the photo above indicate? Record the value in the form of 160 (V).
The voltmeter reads 10 (V)
